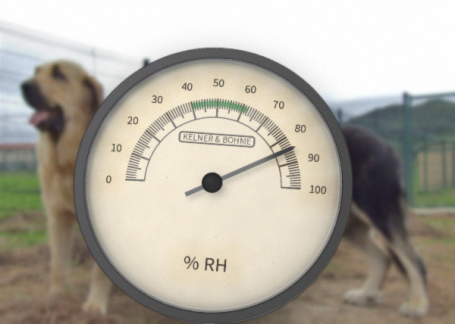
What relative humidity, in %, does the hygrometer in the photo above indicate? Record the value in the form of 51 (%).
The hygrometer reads 85 (%)
